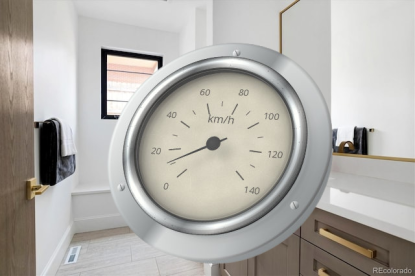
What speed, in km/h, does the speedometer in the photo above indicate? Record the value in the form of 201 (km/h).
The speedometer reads 10 (km/h)
